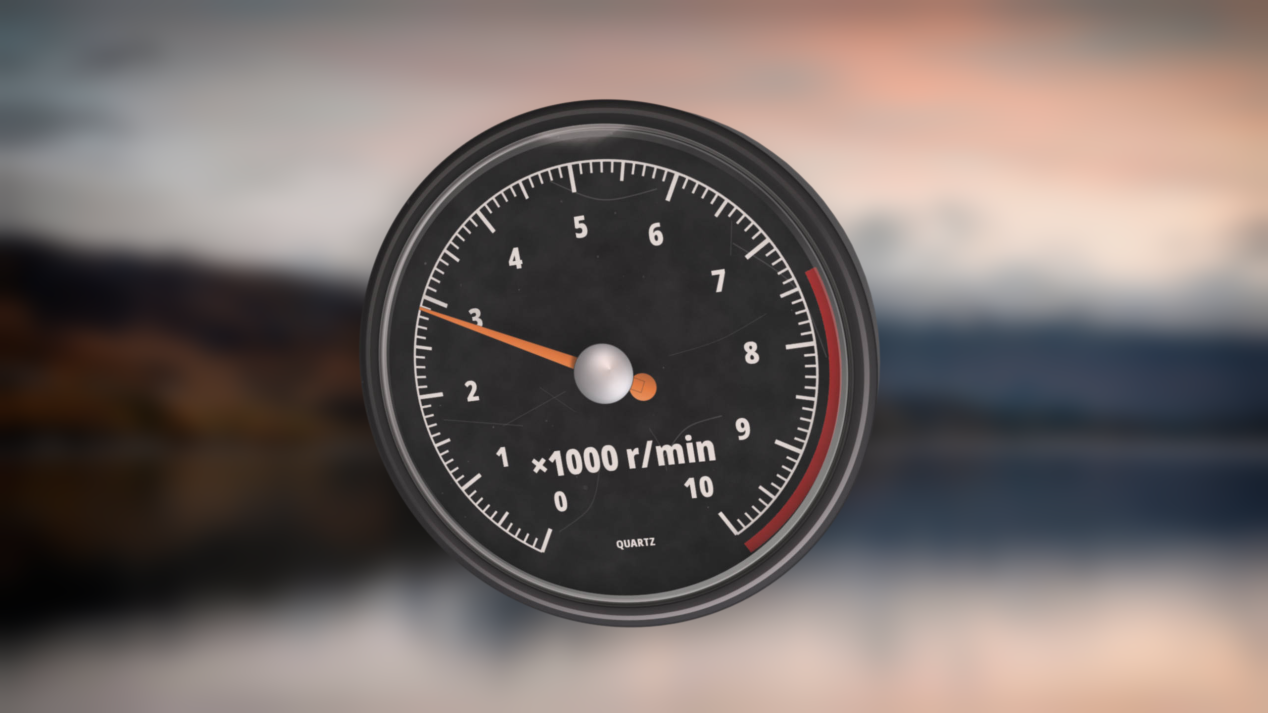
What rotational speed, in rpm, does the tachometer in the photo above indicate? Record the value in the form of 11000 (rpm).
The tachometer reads 2900 (rpm)
